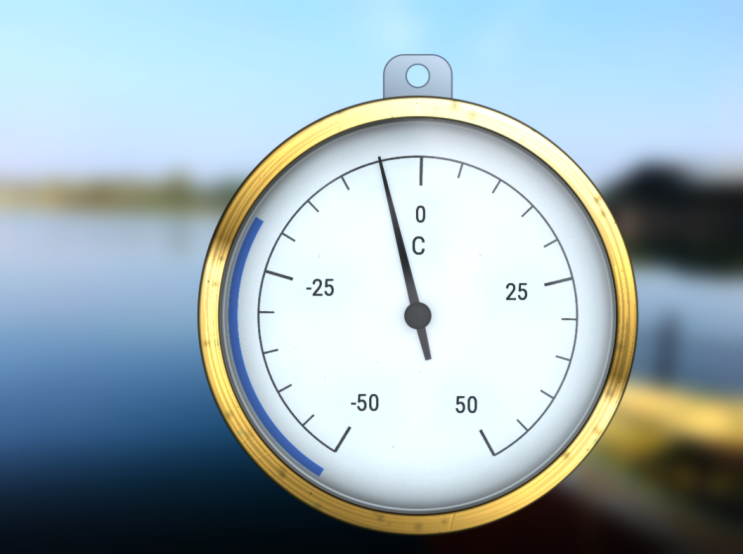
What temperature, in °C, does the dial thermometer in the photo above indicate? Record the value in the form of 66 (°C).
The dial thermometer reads -5 (°C)
